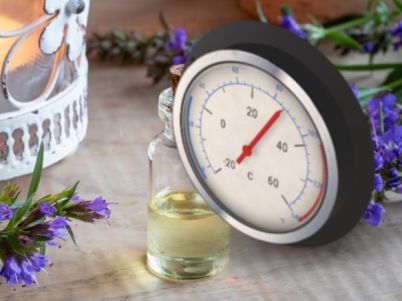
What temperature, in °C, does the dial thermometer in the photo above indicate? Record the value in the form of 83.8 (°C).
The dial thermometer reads 30 (°C)
